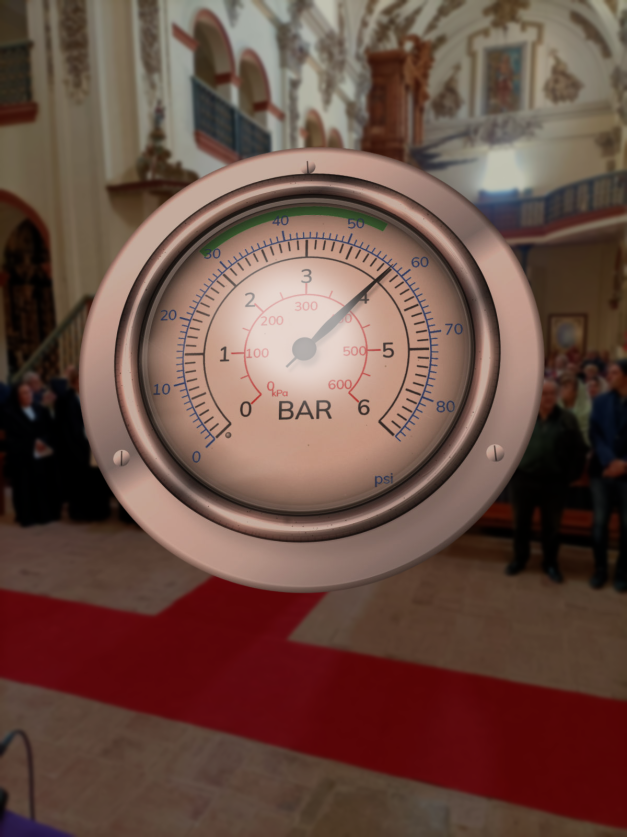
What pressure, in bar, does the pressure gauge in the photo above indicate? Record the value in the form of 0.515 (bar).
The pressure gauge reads 4 (bar)
